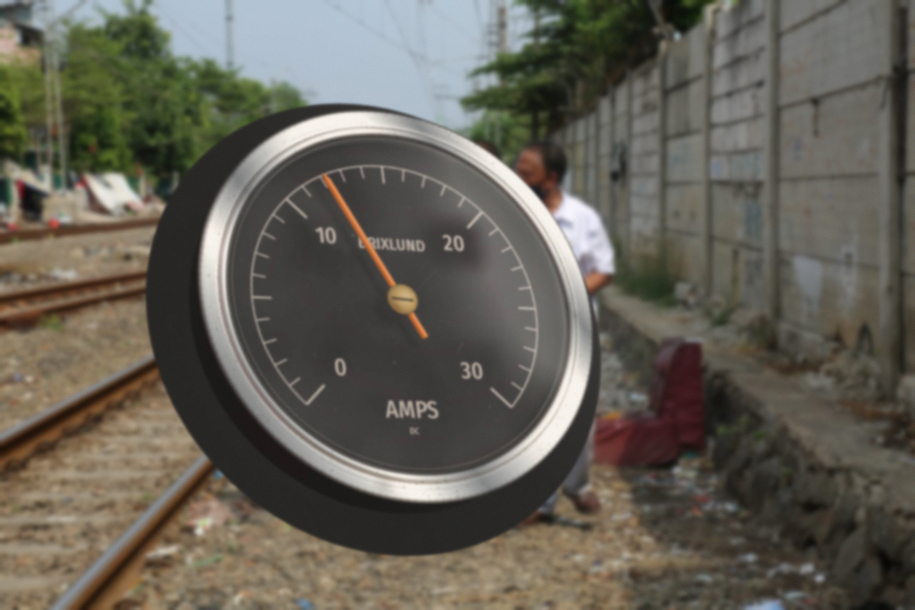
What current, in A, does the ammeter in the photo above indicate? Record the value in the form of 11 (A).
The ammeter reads 12 (A)
